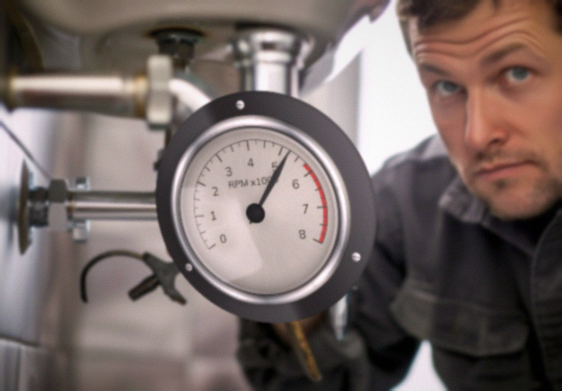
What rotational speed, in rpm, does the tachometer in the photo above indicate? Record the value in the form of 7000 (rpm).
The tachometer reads 5250 (rpm)
